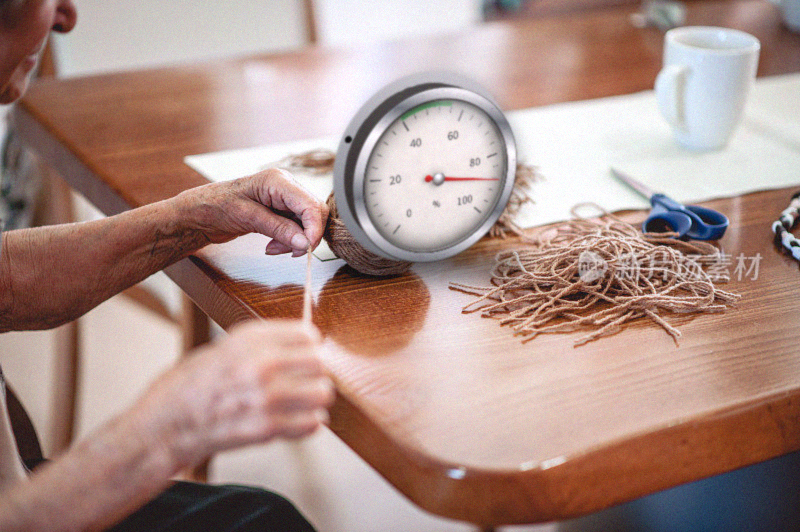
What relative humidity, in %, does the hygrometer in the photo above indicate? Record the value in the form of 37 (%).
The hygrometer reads 88 (%)
